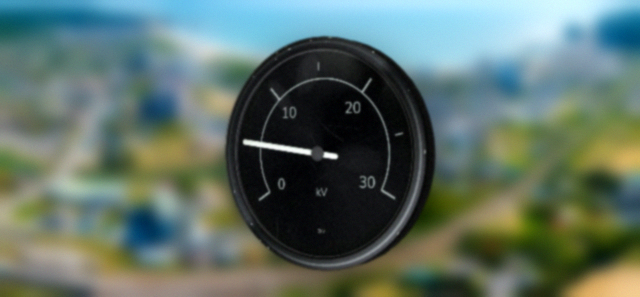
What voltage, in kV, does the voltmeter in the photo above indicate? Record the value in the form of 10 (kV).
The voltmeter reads 5 (kV)
